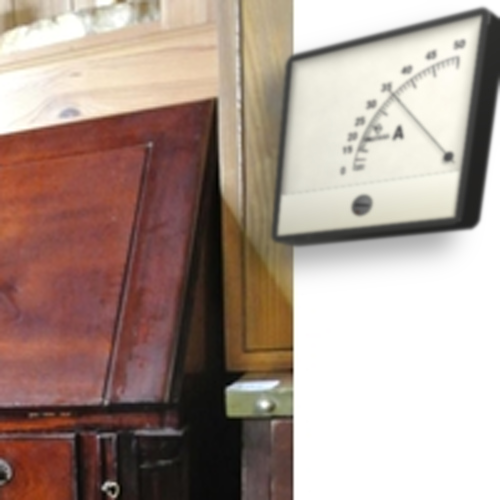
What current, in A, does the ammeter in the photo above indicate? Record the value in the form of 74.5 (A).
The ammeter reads 35 (A)
